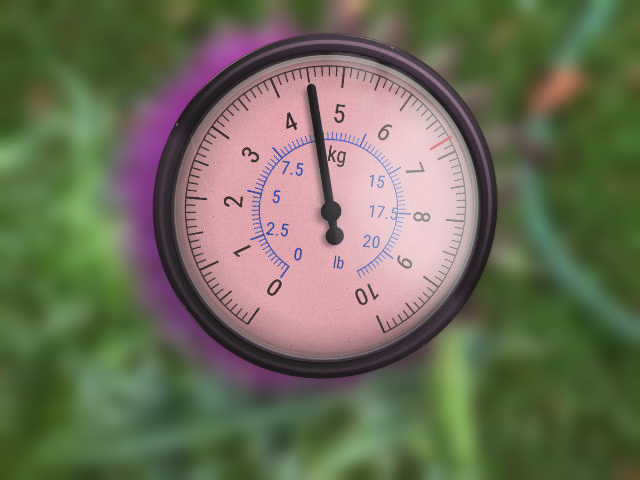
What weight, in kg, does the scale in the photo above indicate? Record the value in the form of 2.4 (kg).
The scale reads 4.5 (kg)
